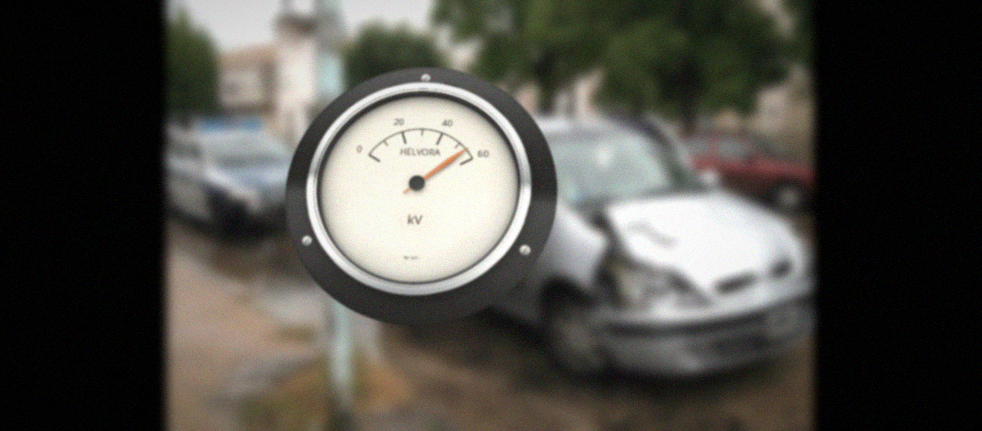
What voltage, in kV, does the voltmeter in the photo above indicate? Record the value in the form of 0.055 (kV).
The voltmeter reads 55 (kV)
